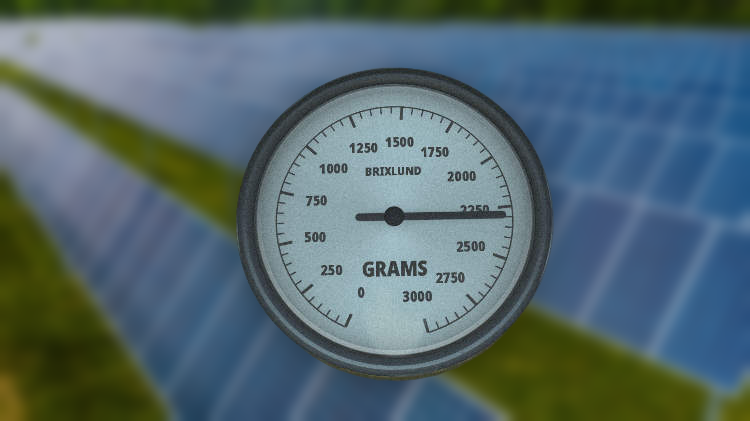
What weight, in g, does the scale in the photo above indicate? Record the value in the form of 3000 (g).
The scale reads 2300 (g)
